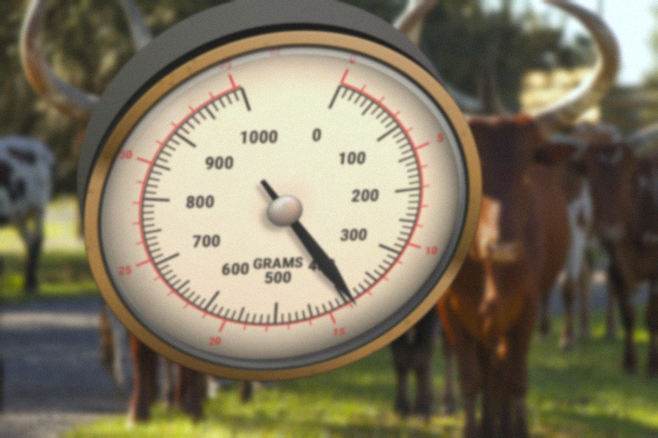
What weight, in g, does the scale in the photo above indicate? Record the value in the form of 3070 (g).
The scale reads 390 (g)
